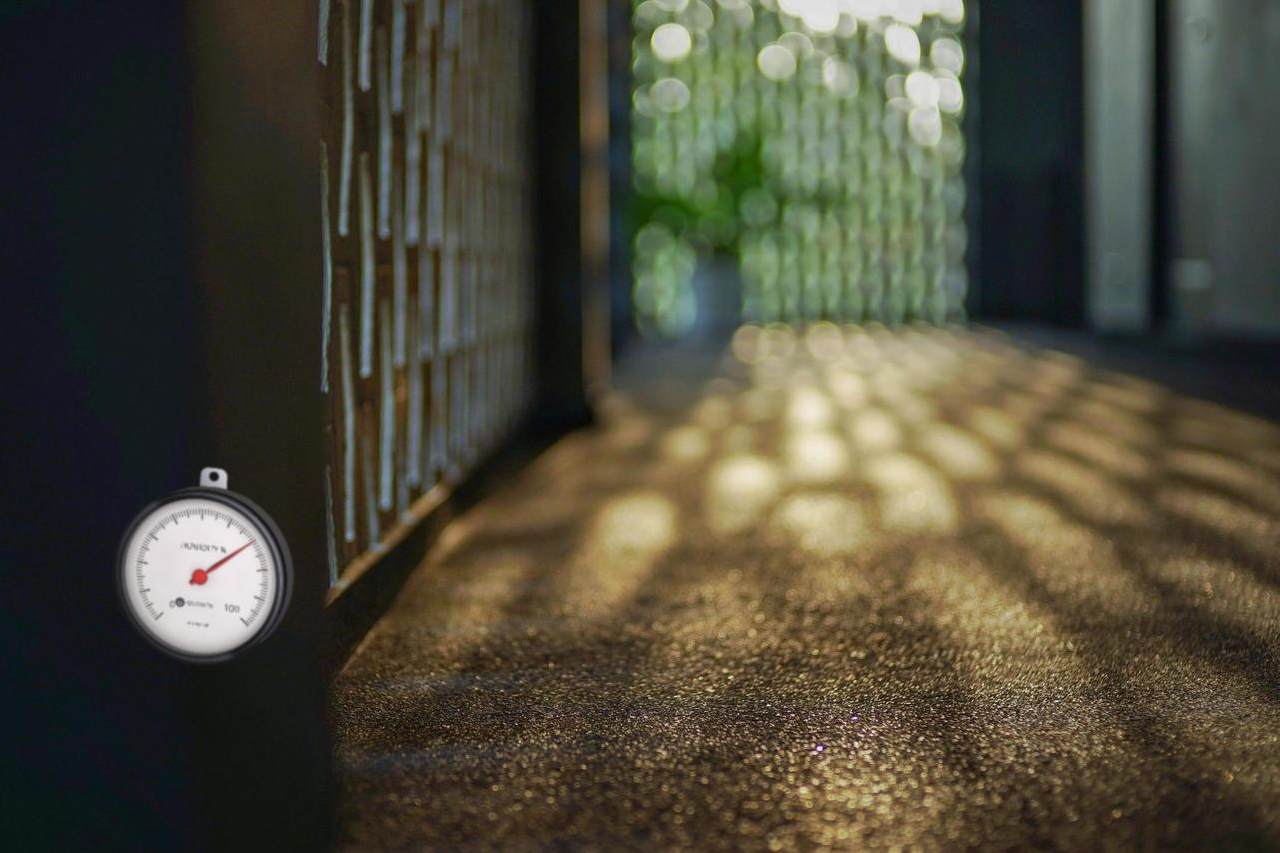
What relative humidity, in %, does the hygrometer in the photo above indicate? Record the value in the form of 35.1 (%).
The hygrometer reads 70 (%)
